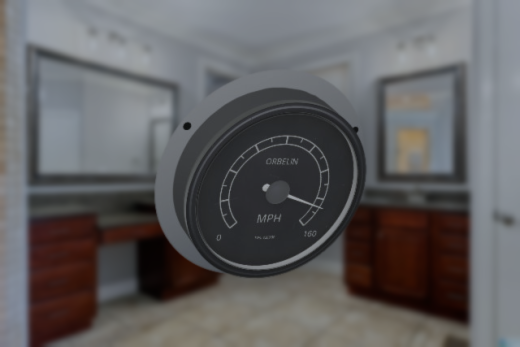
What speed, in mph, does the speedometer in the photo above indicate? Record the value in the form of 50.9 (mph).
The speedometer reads 145 (mph)
